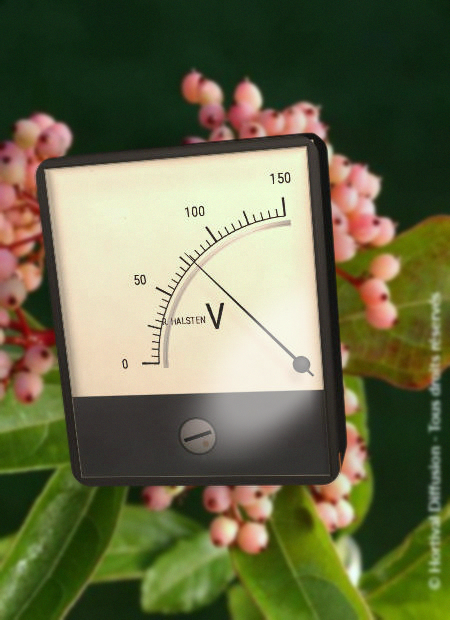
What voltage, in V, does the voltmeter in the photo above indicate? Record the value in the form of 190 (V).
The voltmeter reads 80 (V)
